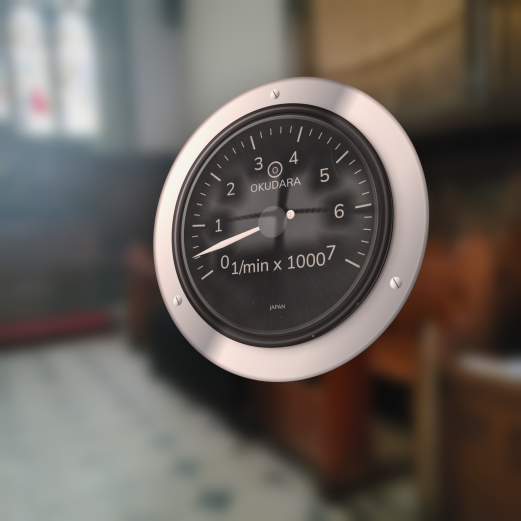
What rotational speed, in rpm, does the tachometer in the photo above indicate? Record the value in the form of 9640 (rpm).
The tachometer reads 400 (rpm)
